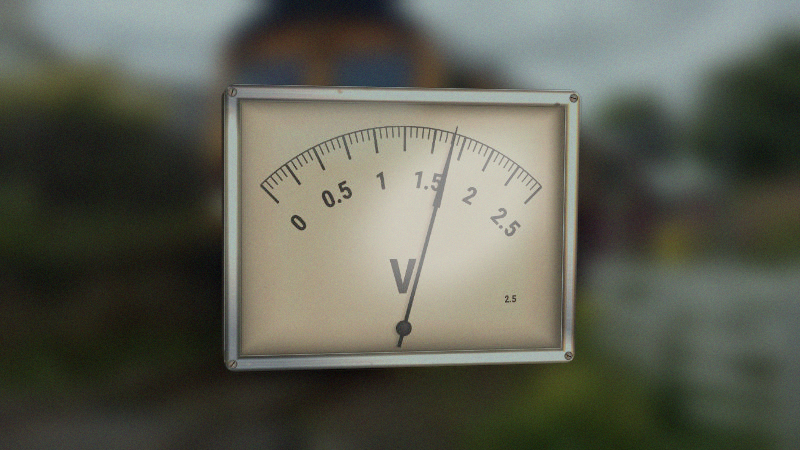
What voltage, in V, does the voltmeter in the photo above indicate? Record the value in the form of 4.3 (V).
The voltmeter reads 1.65 (V)
